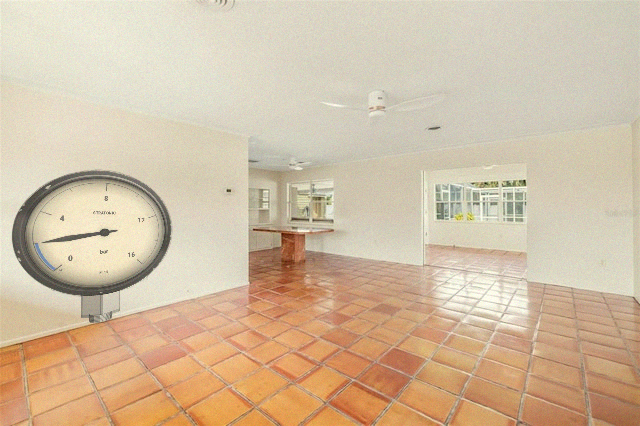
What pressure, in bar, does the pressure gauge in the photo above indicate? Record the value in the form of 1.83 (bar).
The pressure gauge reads 2 (bar)
